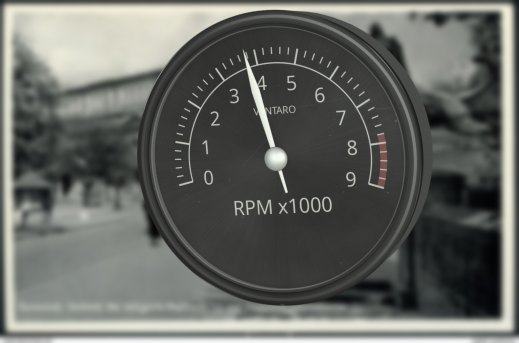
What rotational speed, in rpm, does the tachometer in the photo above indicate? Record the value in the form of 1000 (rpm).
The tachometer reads 3800 (rpm)
